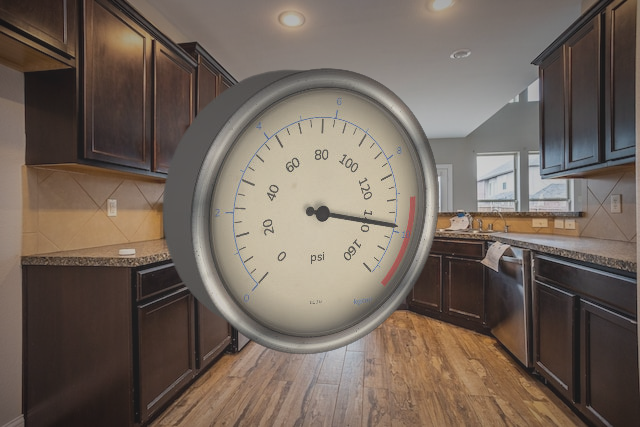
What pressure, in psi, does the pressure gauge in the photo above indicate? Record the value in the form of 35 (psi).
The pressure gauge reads 140 (psi)
